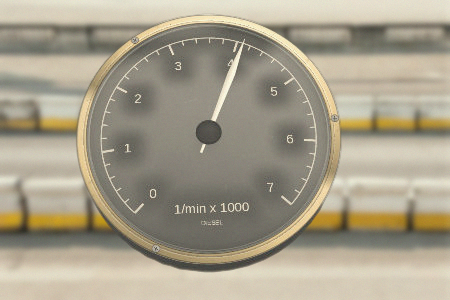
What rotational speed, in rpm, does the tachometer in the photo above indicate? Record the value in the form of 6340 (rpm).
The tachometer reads 4100 (rpm)
